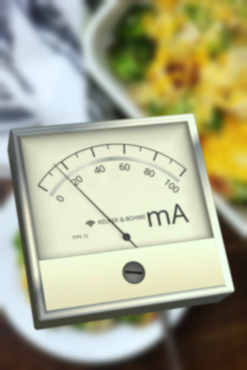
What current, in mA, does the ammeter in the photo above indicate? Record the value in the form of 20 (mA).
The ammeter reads 15 (mA)
